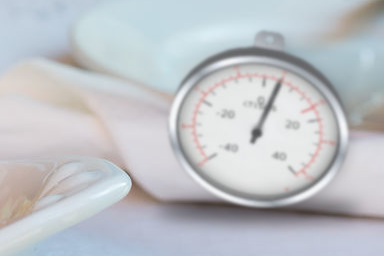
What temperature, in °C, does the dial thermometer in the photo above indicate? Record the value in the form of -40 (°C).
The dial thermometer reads 4 (°C)
